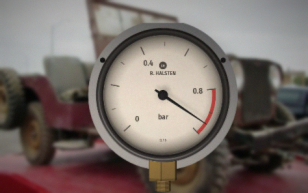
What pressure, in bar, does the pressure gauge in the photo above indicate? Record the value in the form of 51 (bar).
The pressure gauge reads 0.95 (bar)
